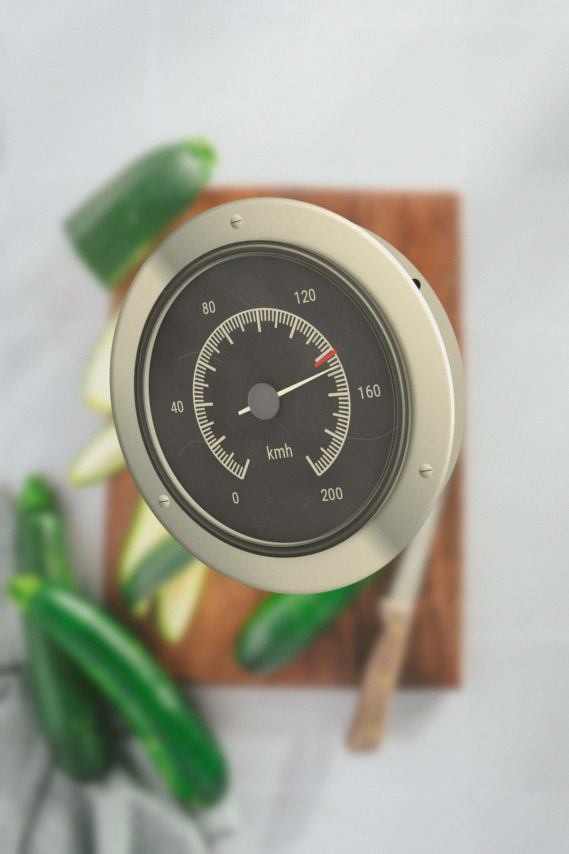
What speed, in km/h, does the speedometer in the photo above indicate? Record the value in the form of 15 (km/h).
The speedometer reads 148 (km/h)
